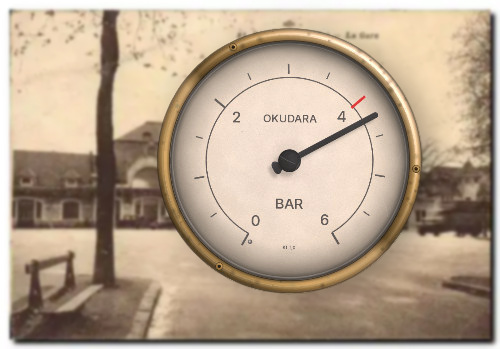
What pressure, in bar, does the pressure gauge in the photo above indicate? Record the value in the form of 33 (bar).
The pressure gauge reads 4.25 (bar)
